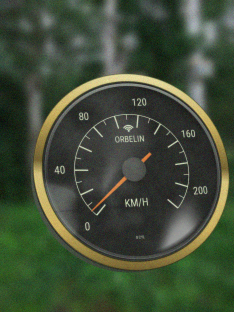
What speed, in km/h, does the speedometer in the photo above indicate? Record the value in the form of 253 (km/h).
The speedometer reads 5 (km/h)
